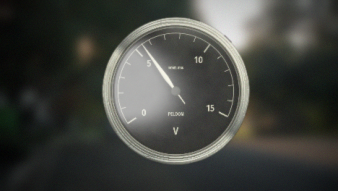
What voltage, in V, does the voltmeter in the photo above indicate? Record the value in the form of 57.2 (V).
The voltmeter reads 5.5 (V)
